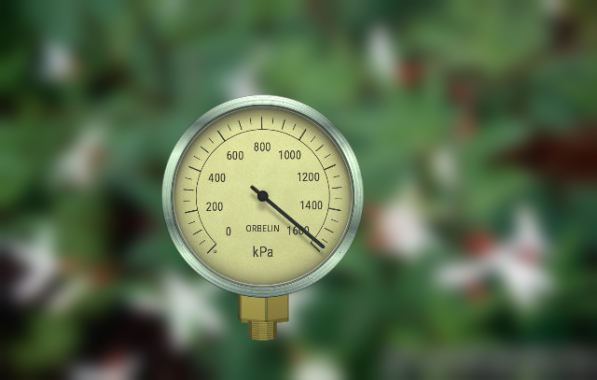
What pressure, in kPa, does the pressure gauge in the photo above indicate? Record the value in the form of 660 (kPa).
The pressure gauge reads 1575 (kPa)
